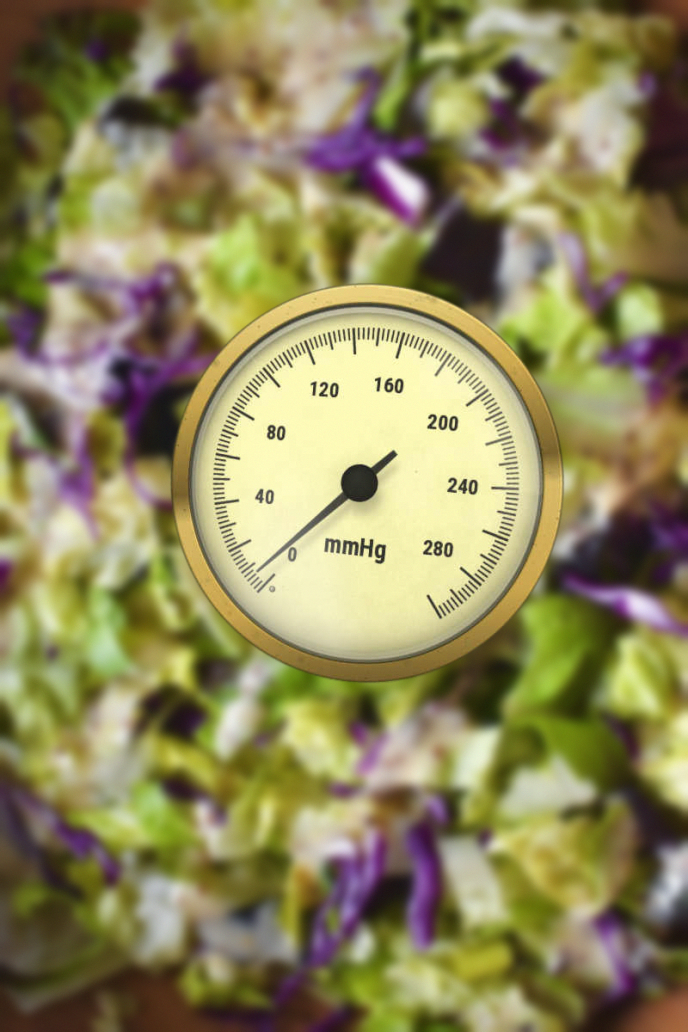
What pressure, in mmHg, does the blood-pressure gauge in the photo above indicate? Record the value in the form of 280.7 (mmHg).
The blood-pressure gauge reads 6 (mmHg)
